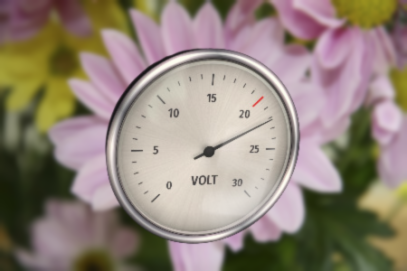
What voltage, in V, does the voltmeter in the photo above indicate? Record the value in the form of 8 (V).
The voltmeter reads 22 (V)
